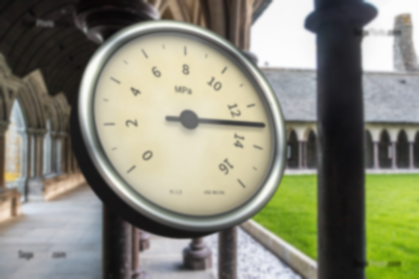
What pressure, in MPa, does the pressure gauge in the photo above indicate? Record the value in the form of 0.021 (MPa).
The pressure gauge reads 13 (MPa)
